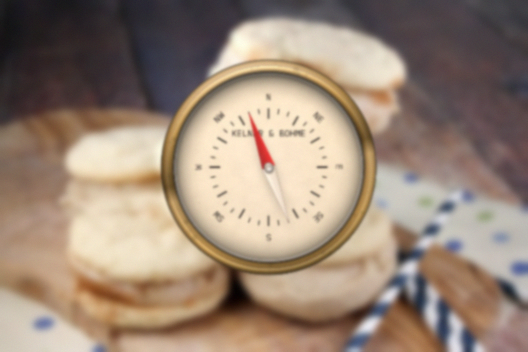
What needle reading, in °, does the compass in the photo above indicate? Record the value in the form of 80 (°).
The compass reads 340 (°)
